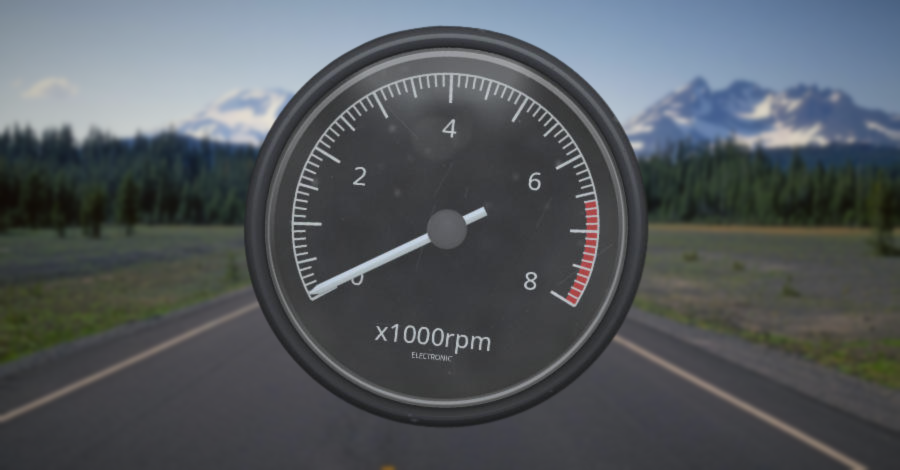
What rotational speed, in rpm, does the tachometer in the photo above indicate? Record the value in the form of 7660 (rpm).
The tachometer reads 100 (rpm)
